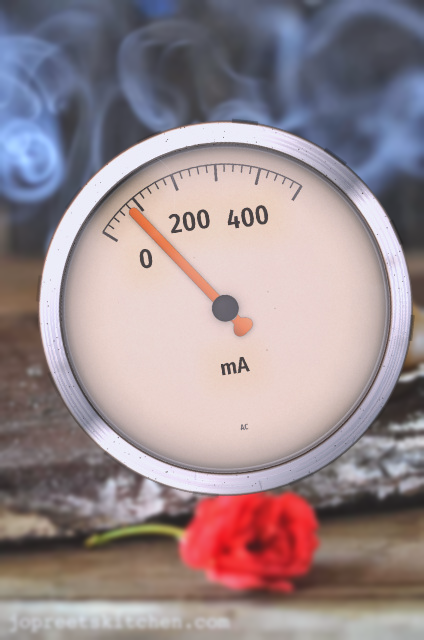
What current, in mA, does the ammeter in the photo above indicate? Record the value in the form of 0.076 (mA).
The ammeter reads 80 (mA)
